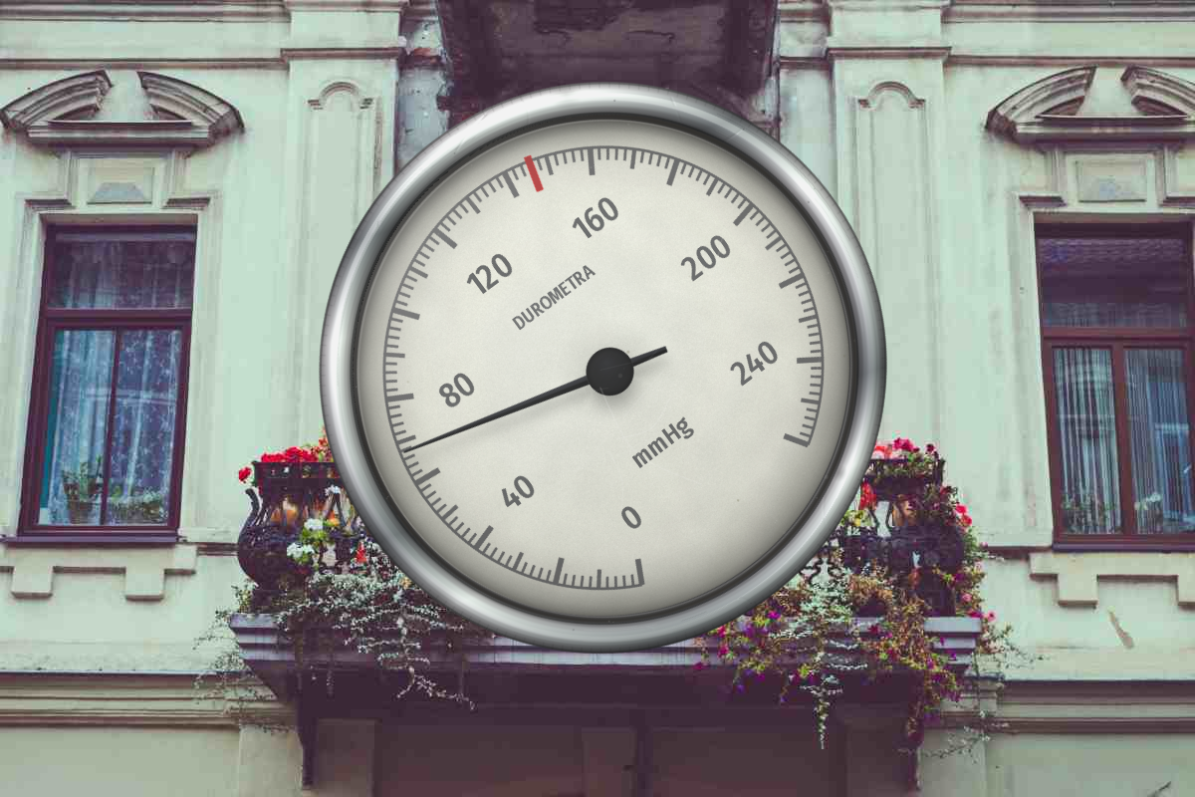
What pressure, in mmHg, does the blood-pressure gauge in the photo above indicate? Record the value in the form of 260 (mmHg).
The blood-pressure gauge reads 68 (mmHg)
